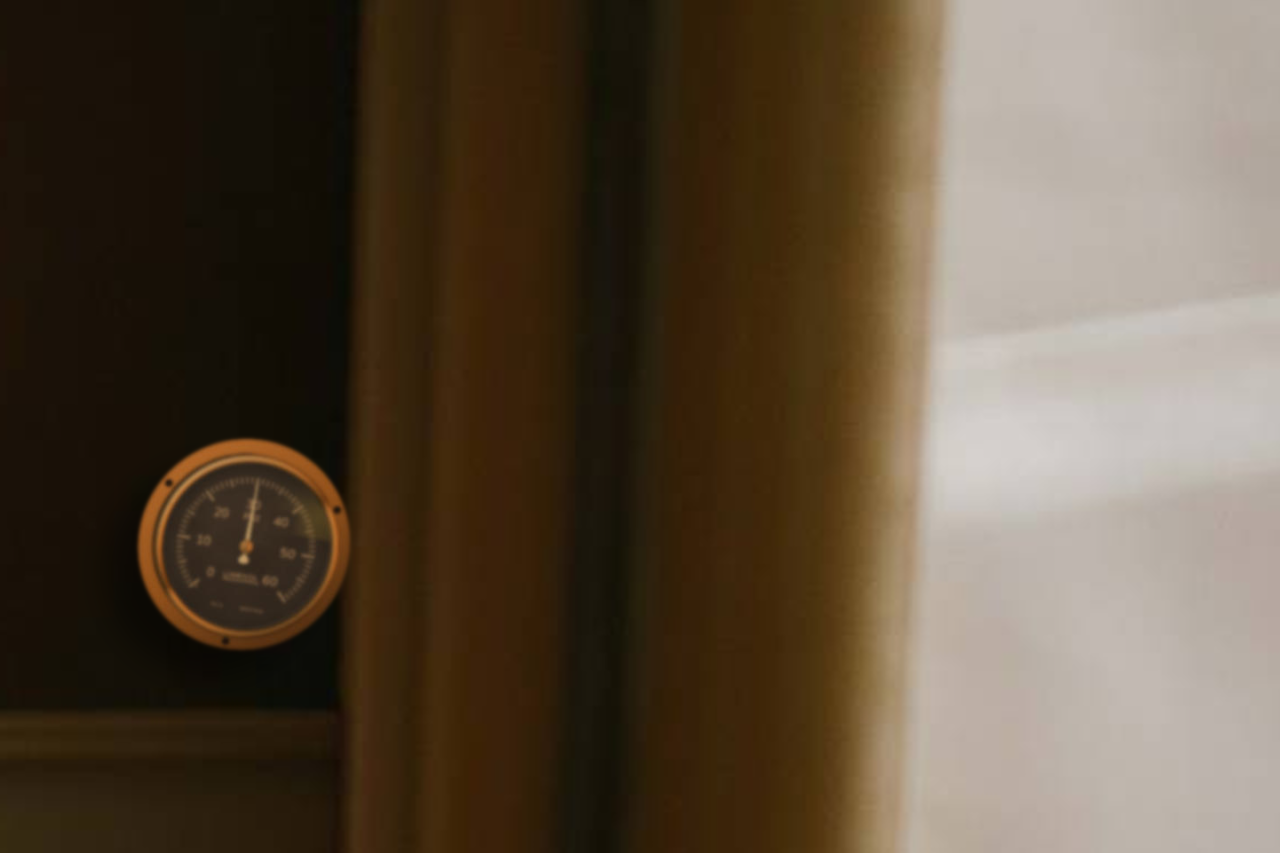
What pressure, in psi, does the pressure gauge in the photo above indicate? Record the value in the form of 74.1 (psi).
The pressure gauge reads 30 (psi)
